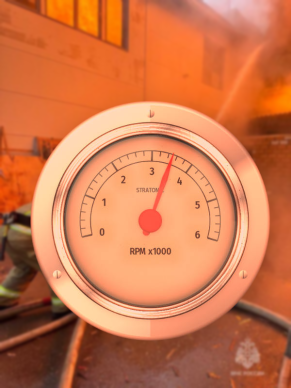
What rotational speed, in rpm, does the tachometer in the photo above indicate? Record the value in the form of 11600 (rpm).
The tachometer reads 3500 (rpm)
